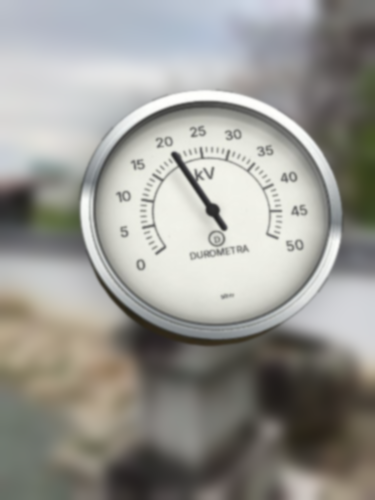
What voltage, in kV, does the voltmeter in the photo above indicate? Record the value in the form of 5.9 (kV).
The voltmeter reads 20 (kV)
